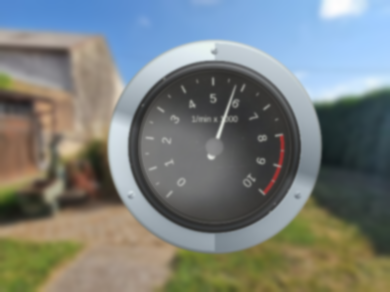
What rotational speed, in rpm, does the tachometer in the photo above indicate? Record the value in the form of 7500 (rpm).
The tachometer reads 5750 (rpm)
